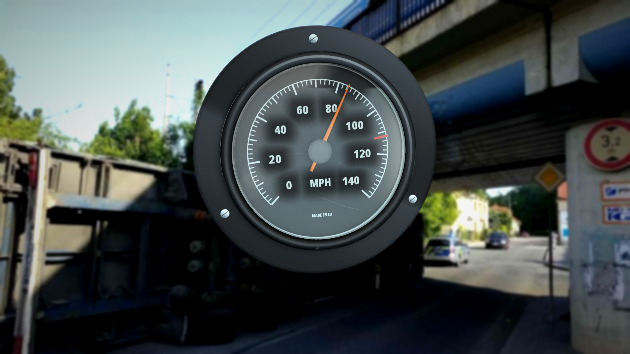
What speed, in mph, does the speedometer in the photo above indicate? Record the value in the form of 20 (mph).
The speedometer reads 84 (mph)
